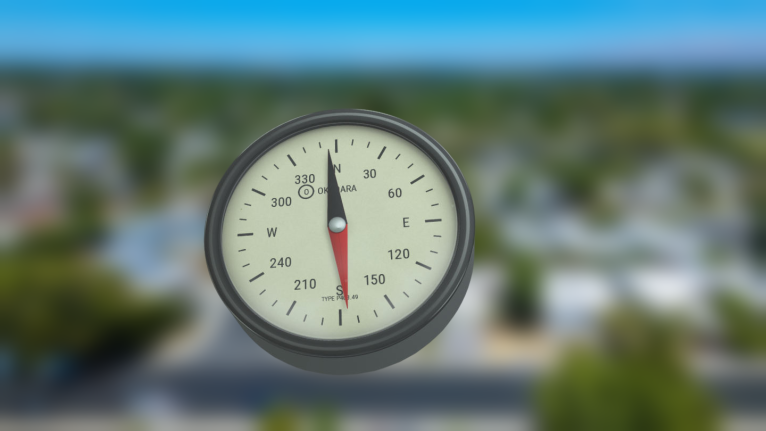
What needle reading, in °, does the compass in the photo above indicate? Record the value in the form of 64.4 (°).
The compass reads 175 (°)
